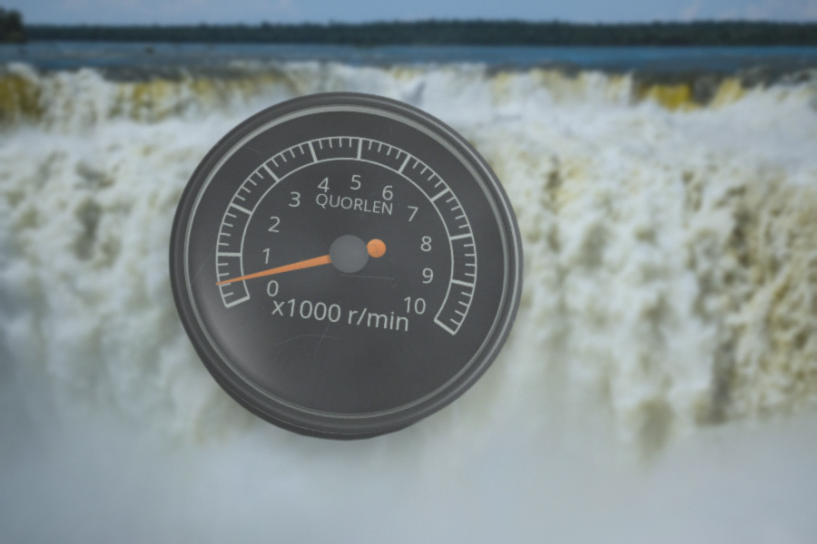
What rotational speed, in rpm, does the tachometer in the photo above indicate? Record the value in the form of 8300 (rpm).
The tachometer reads 400 (rpm)
